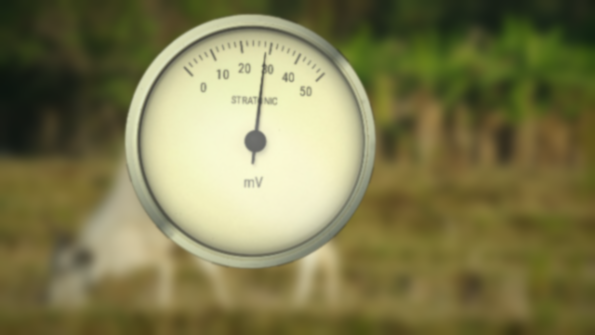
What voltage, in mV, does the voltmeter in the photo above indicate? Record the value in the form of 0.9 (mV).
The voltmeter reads 28 (mV)
